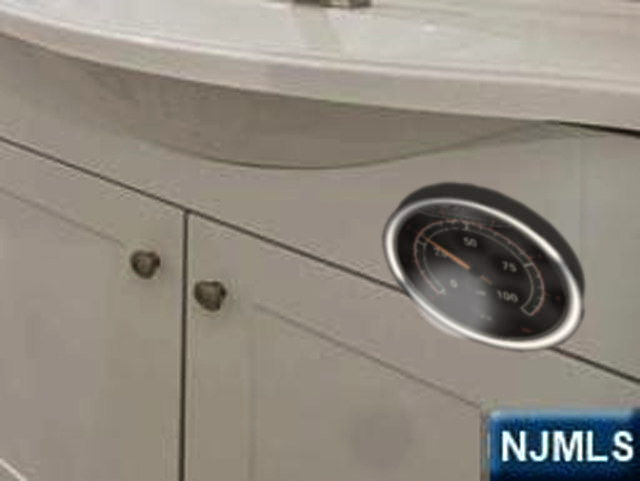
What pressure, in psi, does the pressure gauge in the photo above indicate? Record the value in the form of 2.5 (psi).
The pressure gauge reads 30 (psi)
